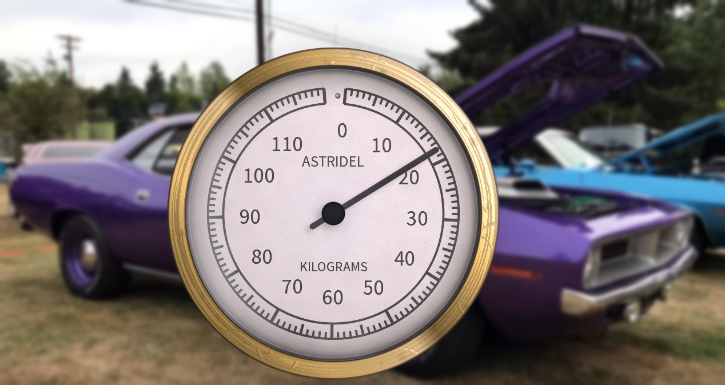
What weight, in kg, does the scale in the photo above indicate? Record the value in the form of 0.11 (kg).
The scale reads 18 (kg)
